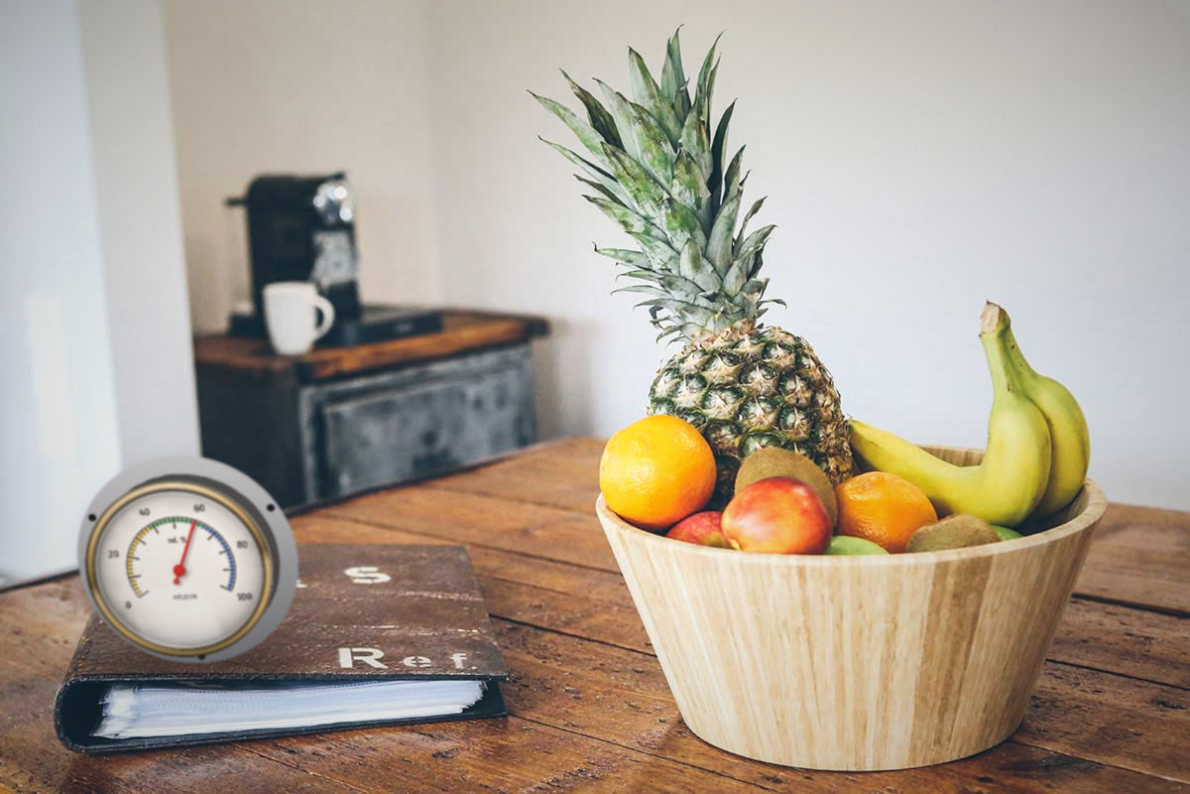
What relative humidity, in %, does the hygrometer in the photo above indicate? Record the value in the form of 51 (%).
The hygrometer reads 60 (%)
